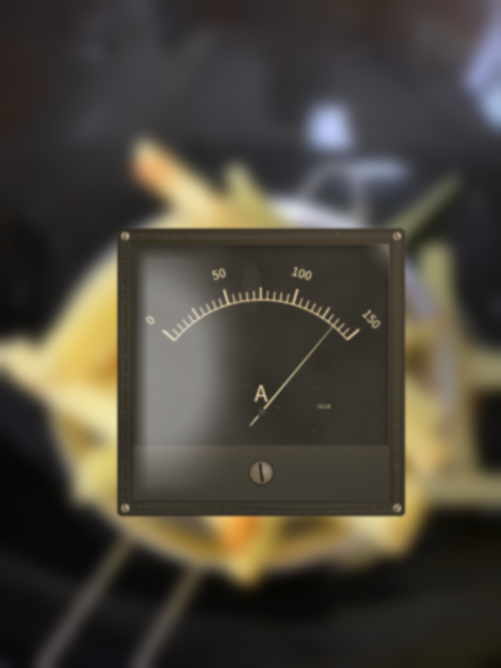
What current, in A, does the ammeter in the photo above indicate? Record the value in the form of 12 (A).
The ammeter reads 135 (A)
